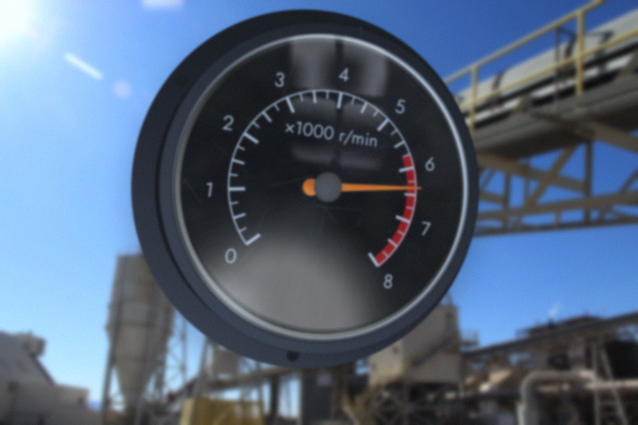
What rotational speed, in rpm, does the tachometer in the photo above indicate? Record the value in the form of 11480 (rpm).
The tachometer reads 6375 (rpm)
